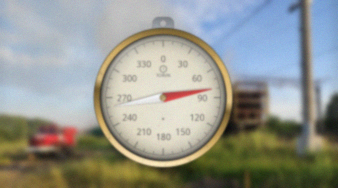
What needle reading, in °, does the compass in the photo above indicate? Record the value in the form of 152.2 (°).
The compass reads 80 (°)
